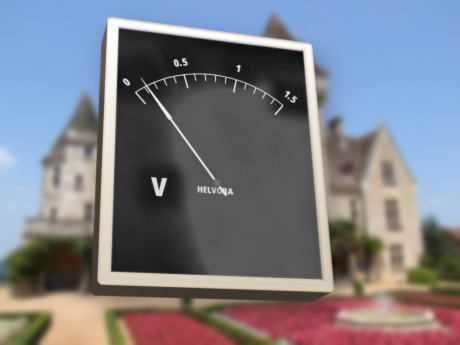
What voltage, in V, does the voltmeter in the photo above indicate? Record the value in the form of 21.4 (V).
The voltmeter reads 0.1 (V)
